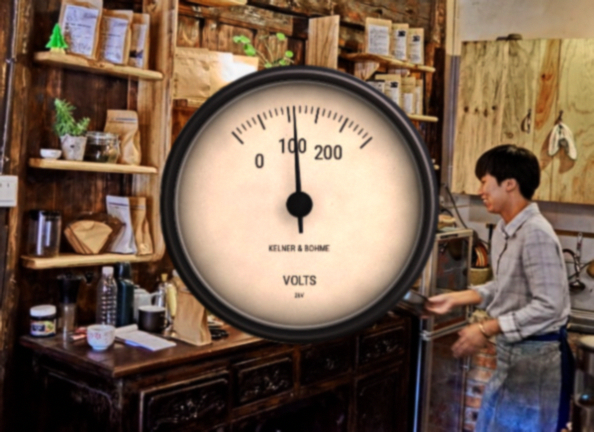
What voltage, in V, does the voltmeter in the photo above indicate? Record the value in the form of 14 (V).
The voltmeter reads 110 (V)
